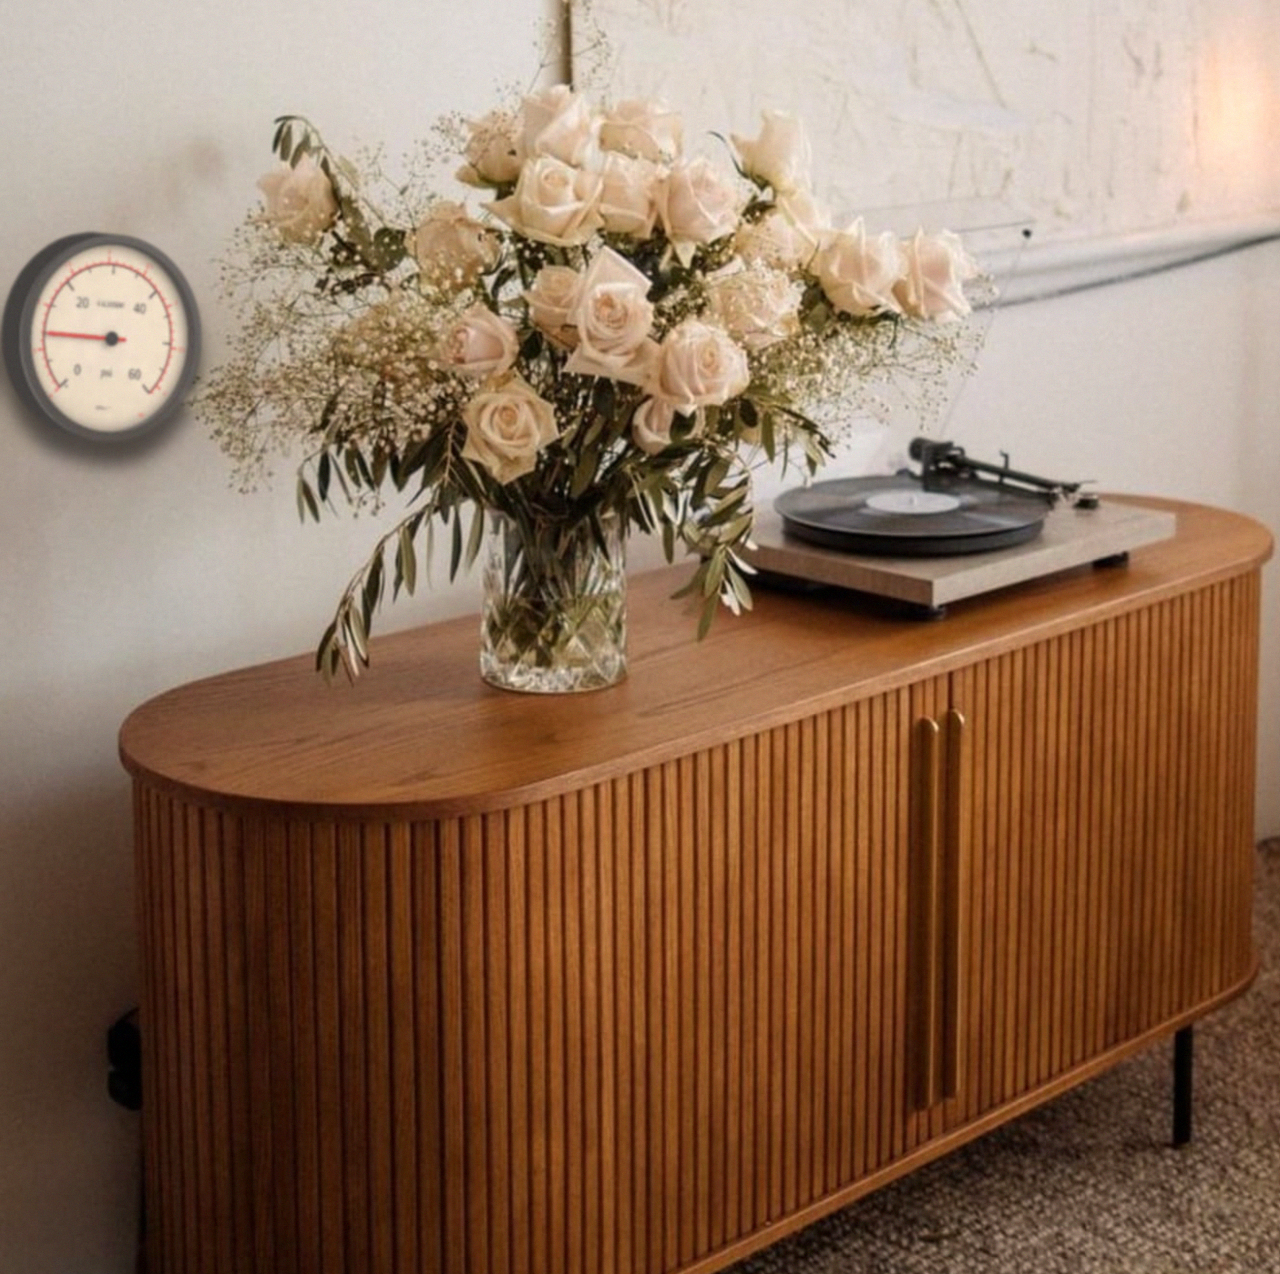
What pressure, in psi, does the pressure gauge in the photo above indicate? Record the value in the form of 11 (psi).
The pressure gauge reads 10 (psi)
